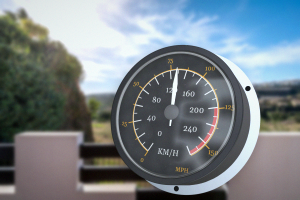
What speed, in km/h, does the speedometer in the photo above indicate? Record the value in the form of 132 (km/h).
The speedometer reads 130 (km/h)
